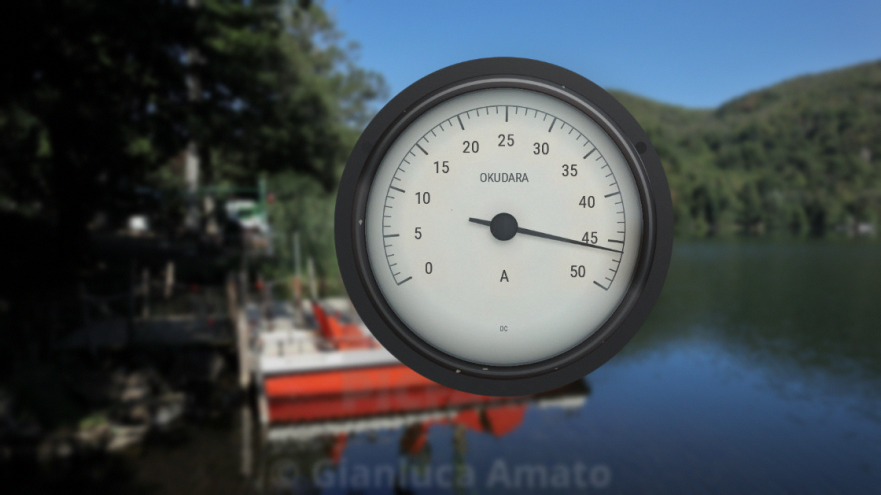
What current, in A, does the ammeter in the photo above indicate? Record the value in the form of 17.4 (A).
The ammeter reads 46 (A)
